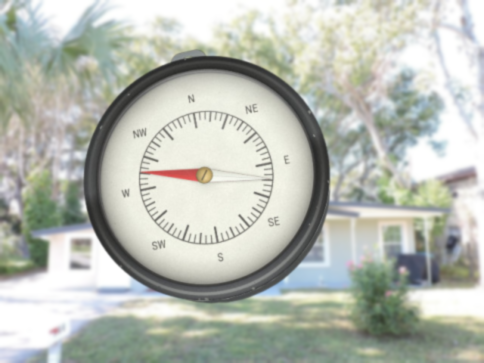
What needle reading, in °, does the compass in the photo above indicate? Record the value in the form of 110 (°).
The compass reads 285 (°)
